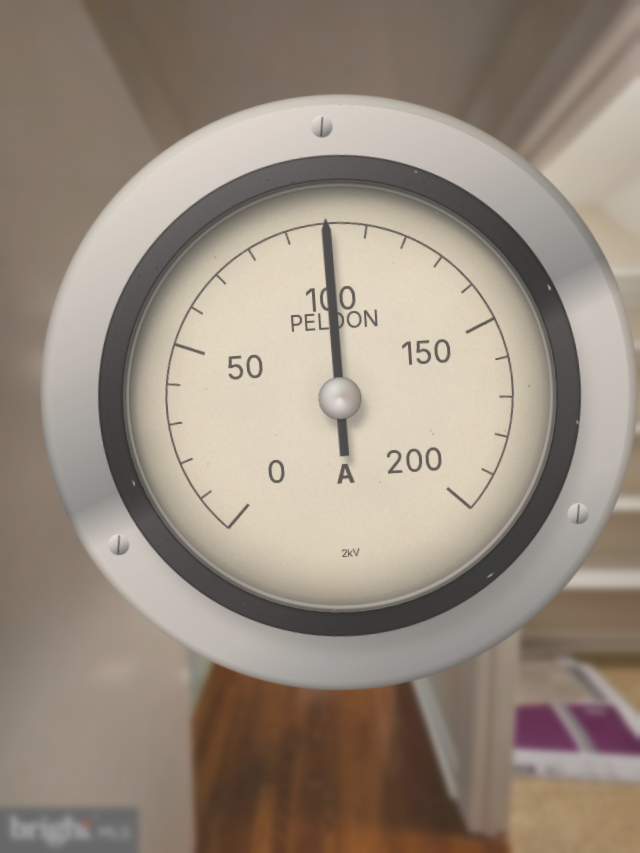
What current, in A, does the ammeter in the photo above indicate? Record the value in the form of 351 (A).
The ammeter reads 100 (A)
